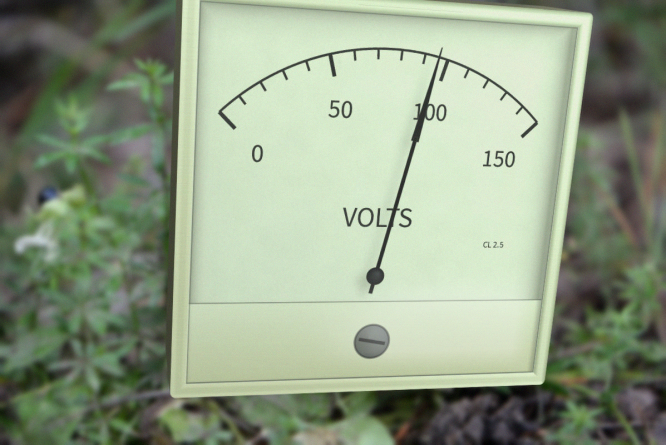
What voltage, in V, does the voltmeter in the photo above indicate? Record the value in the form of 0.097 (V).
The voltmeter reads 95 (V)
